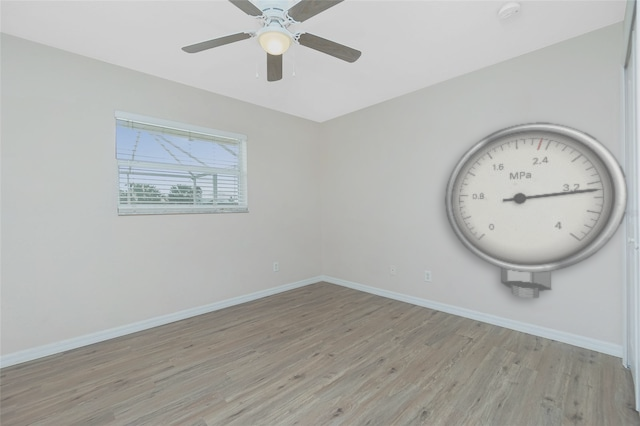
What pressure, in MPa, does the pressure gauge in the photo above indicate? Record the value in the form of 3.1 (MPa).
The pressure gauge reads 3.3 (MPa)
